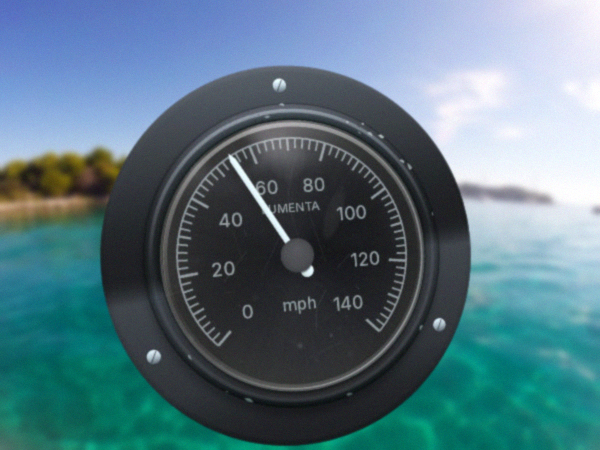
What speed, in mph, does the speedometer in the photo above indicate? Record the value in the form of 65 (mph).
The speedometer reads 54 (mph)
